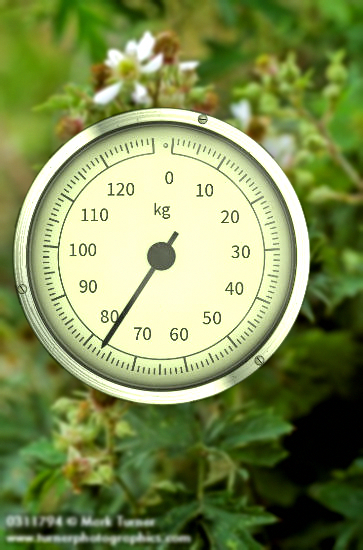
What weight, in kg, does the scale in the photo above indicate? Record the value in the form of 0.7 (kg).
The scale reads 77 (kg)
